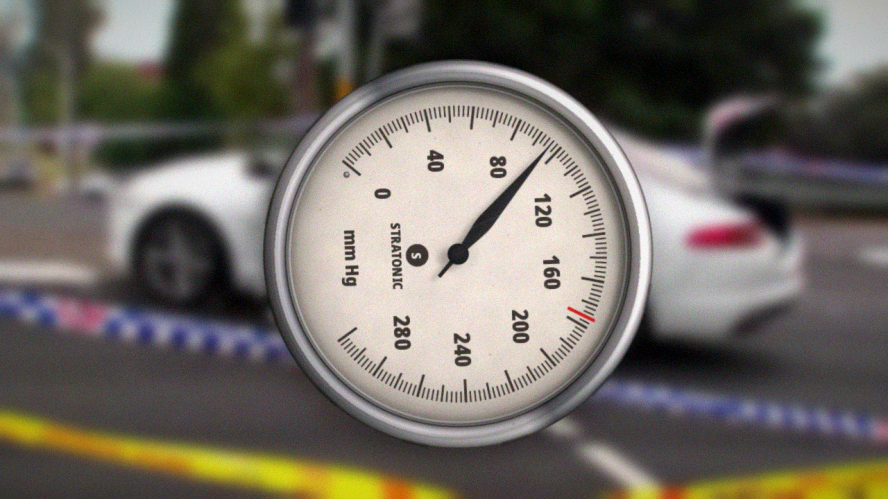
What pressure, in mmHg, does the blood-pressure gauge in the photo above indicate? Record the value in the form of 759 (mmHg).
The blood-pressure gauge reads 96 (mmHg)
